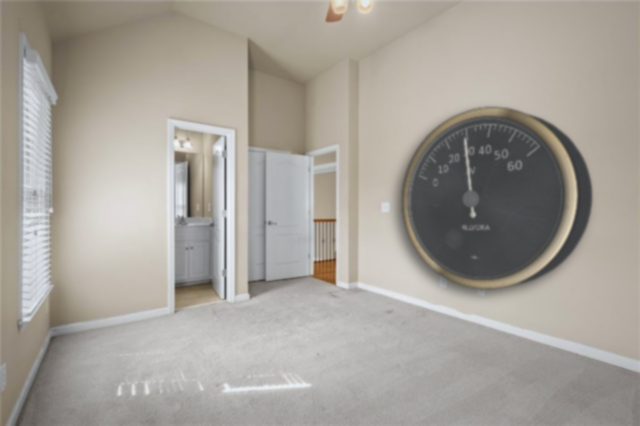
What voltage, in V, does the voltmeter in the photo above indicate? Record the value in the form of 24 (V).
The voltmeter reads 30 (V)
